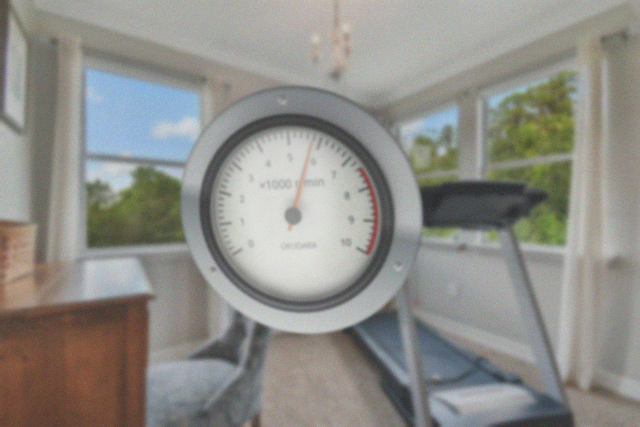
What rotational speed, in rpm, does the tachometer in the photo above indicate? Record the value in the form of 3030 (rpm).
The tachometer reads 5800 (rpm)
